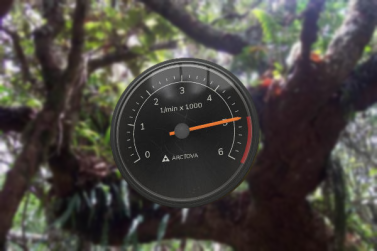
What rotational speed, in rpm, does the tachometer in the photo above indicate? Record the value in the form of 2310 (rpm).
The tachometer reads 5000 (rpm)
